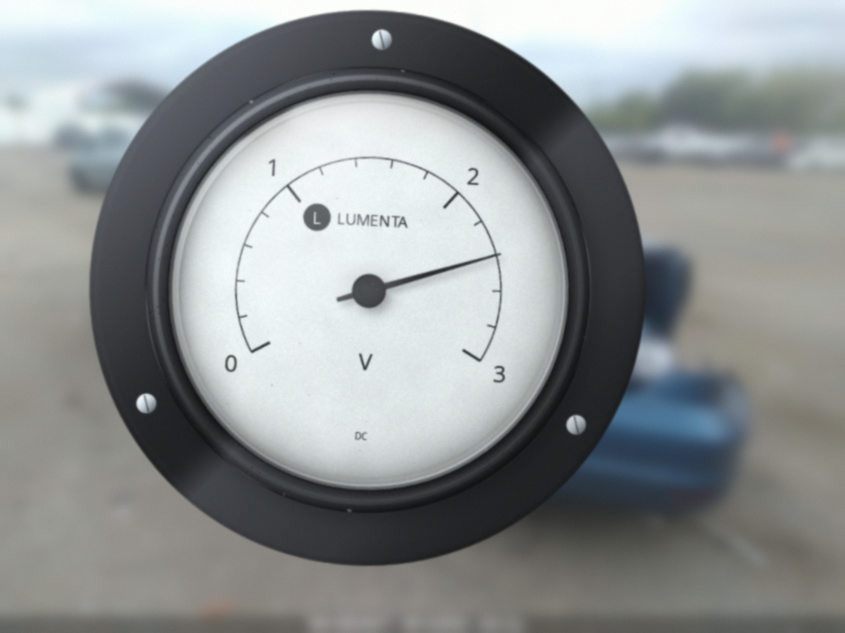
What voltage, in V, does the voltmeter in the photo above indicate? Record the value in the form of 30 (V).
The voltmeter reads 2.4 (V)
